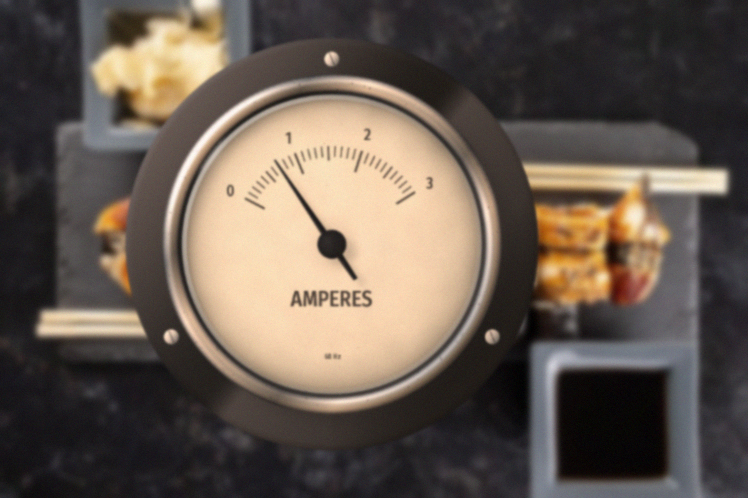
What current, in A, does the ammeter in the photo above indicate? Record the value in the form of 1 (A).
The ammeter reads 0.7 (A)
